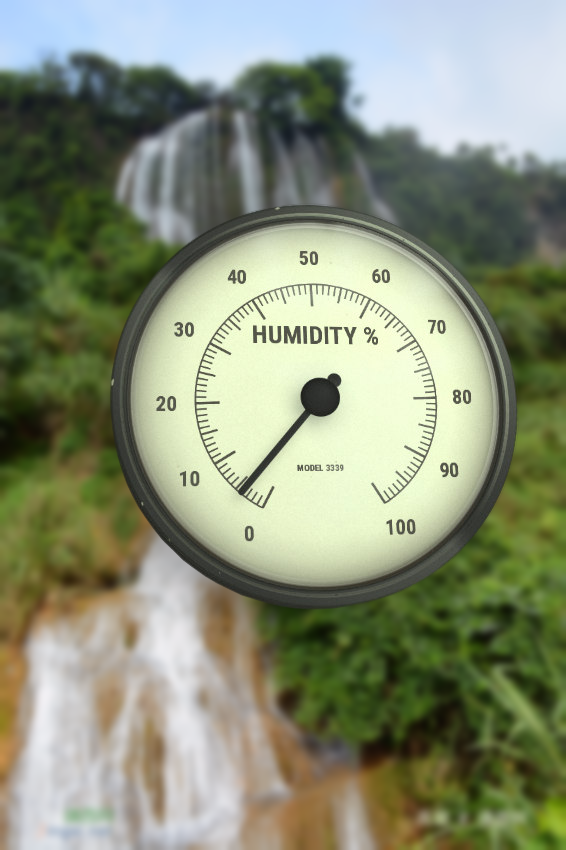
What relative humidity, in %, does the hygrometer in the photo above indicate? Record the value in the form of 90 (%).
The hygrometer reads 4 (%)
